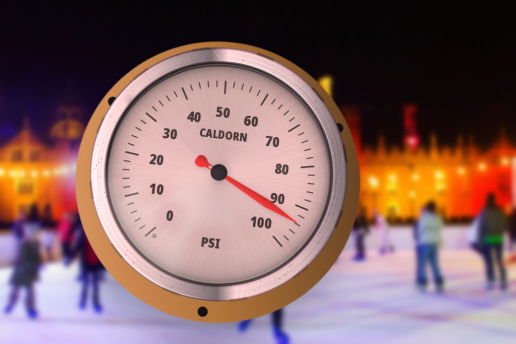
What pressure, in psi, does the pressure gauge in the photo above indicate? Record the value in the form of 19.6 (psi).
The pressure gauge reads 94 (psi)
